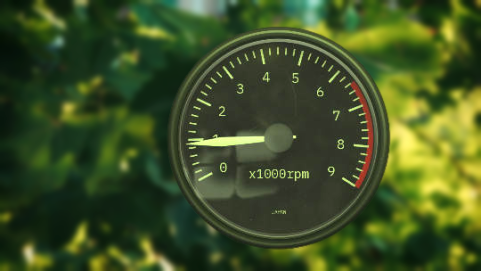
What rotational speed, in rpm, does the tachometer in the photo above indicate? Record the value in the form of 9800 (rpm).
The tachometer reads 900 (rpm)
